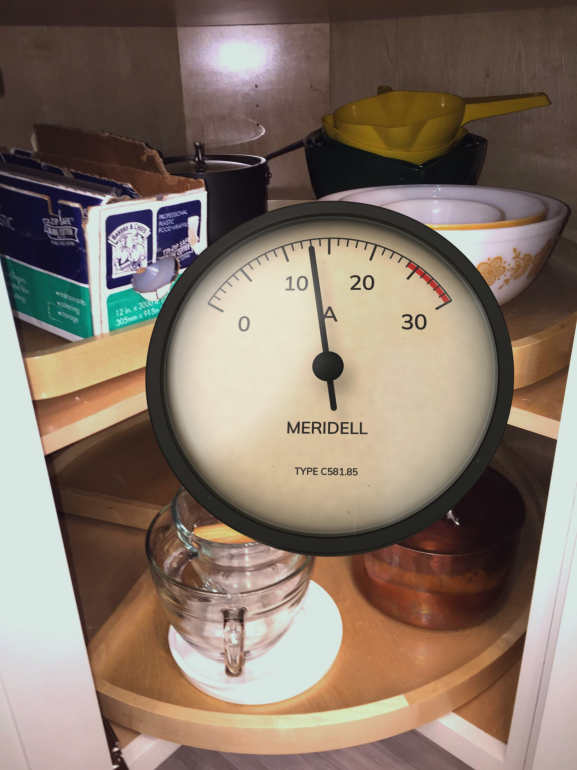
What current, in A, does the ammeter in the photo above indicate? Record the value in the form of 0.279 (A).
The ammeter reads 13 (A)
